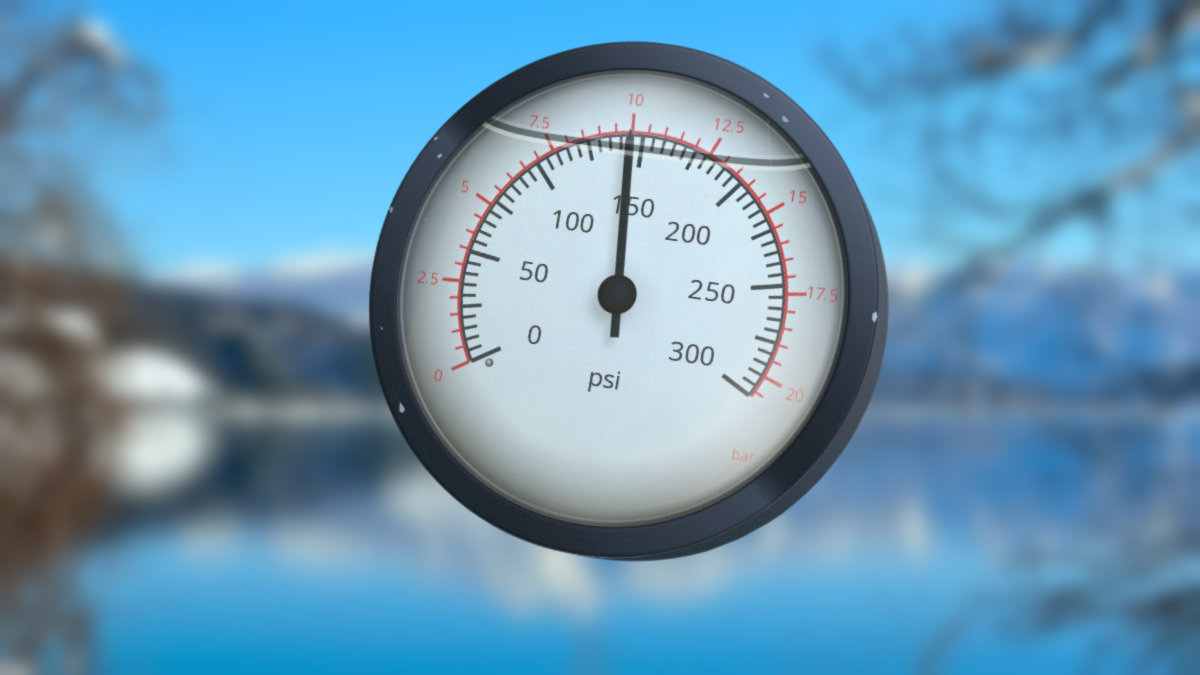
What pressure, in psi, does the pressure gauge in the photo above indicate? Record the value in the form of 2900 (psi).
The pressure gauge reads 145 (psi)
